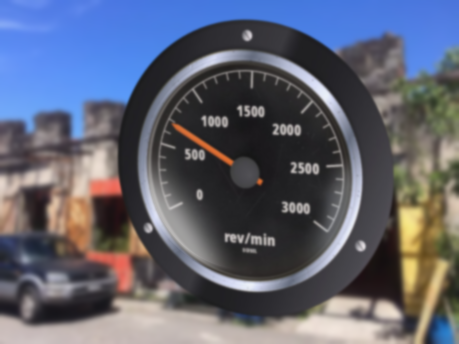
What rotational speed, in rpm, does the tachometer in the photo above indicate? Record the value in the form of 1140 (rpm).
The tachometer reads 700 (rpm)
